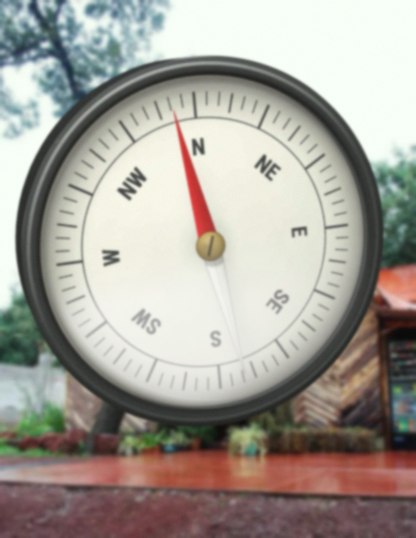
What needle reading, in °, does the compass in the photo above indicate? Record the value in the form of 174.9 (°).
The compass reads 350 (°)
